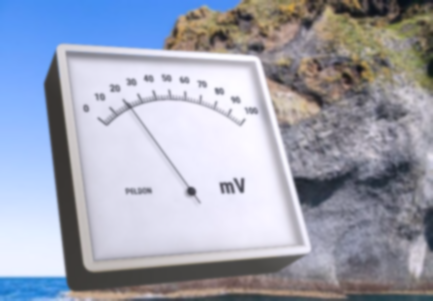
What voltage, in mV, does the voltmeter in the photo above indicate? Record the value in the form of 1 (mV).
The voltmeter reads 20 (mV)
